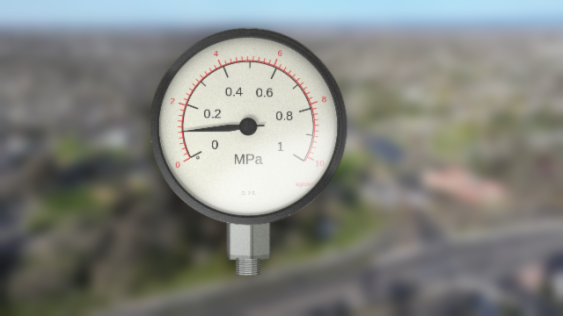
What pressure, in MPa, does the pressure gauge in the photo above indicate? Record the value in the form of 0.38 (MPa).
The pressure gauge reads 0.1 (MPa)
